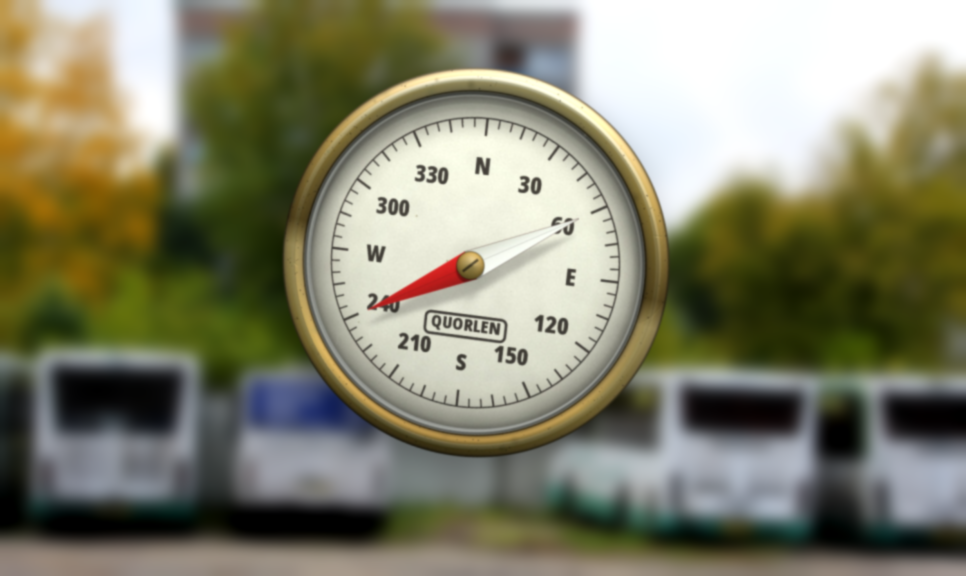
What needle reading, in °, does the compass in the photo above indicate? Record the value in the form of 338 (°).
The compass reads 240 (°)
